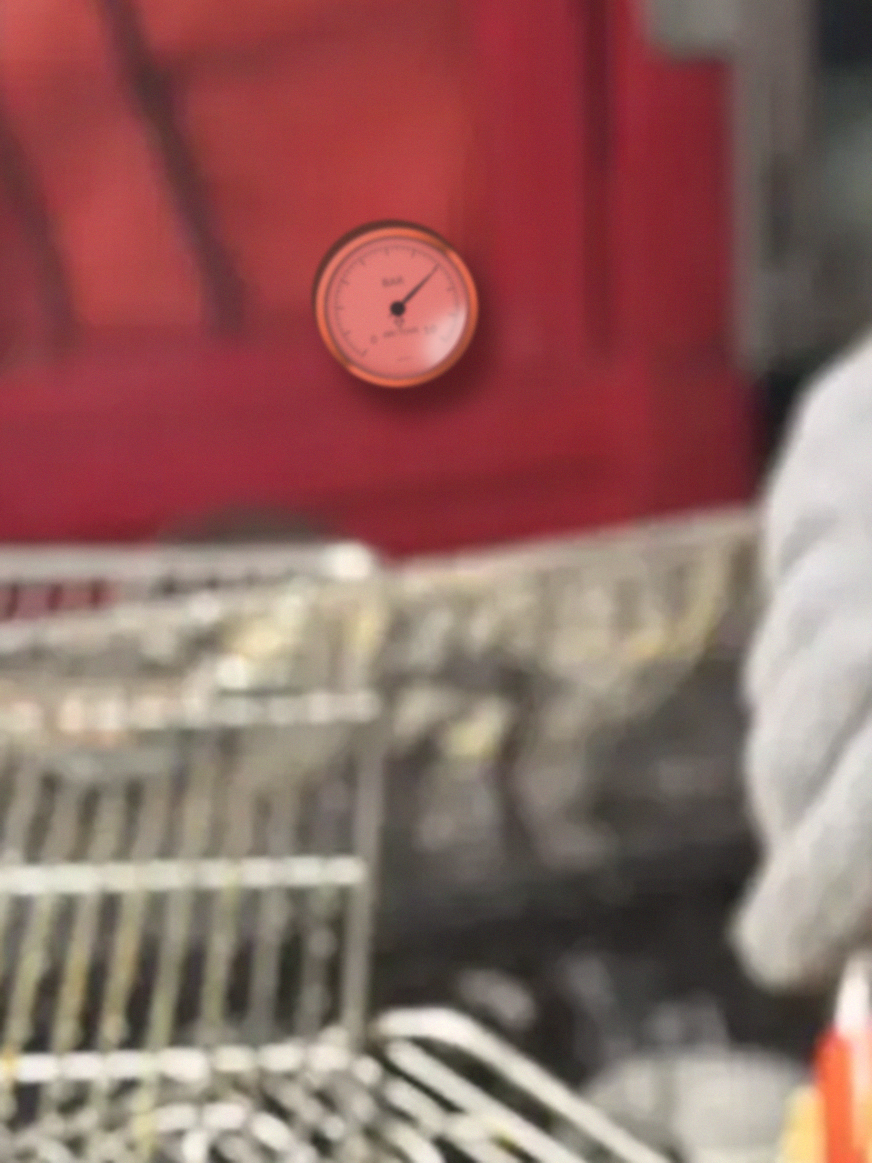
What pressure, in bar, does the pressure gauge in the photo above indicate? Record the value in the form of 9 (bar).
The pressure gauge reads 7 (bar)
